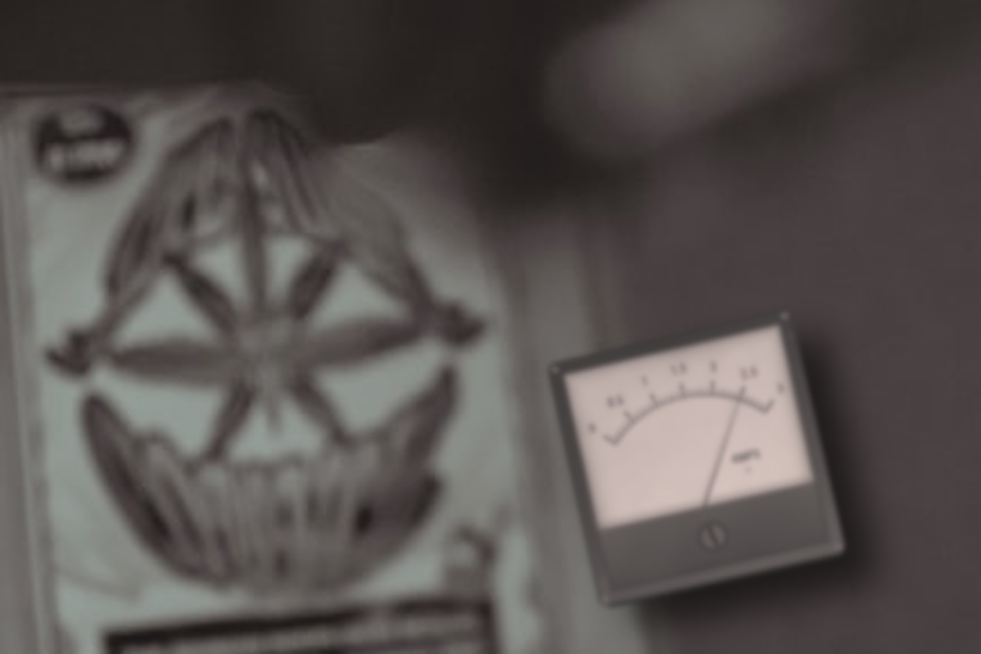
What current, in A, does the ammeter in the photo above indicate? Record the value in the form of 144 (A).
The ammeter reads 2.5 (A)
